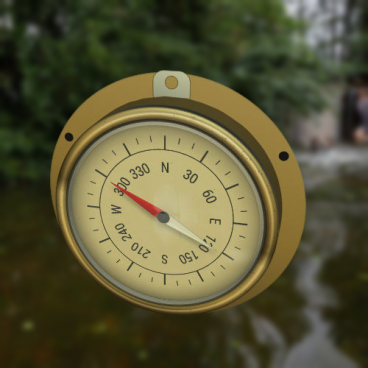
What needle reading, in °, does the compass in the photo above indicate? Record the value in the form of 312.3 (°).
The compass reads 300 (°)
